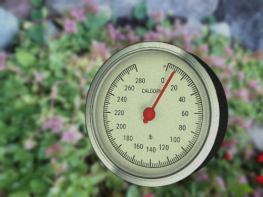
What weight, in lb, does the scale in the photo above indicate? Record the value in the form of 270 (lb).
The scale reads 10 (lb)
